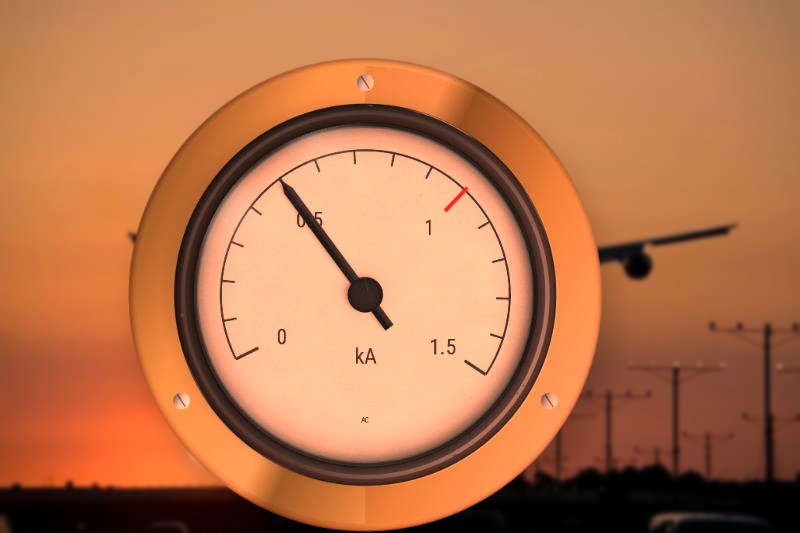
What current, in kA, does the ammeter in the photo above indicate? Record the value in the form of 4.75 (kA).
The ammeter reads 0.5 (kA)
